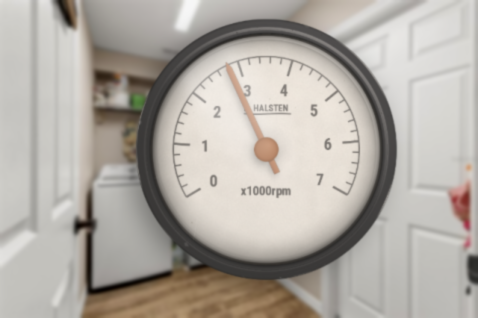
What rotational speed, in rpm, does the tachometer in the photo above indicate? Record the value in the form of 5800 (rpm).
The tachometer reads 2800 (rpm)
